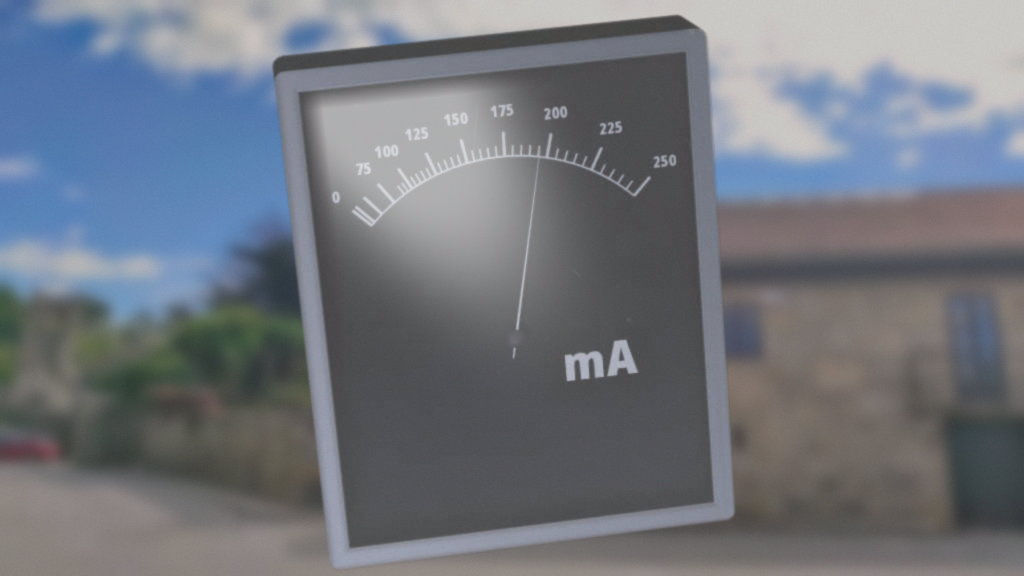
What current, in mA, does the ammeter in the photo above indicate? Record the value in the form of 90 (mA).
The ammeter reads 195 (mA)
